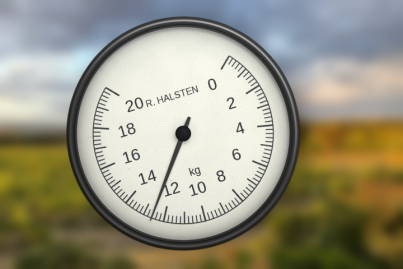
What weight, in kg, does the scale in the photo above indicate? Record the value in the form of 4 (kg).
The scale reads 12.6 (kg)
